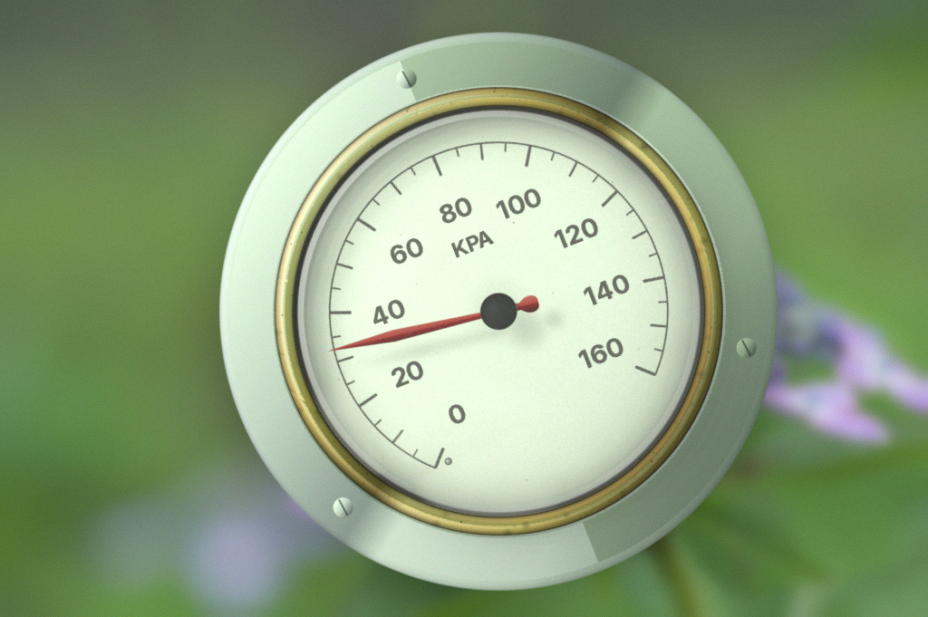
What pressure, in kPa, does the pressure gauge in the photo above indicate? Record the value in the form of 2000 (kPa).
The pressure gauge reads 32.5 (kPa)
